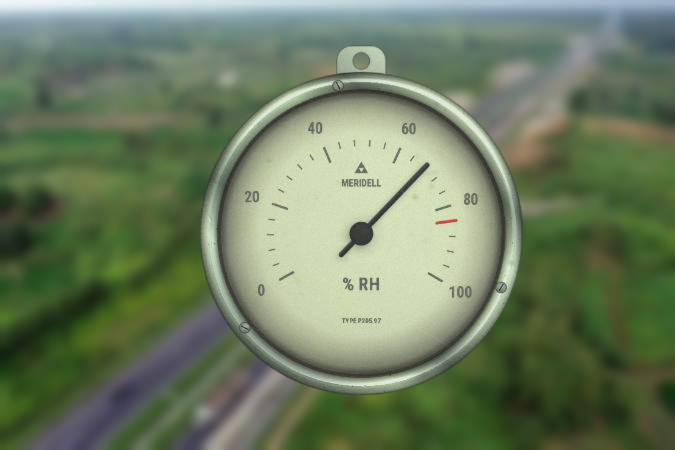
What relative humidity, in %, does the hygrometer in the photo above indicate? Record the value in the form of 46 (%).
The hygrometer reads 68 (%)
